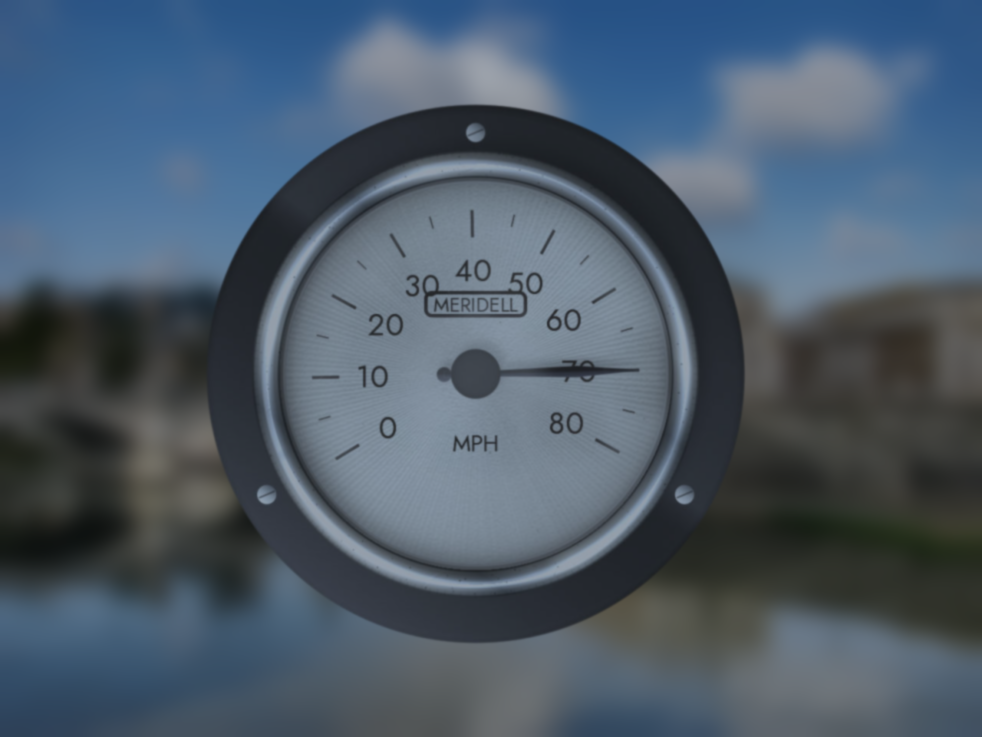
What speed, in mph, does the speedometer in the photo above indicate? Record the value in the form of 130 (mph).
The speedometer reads 70 (mph)
